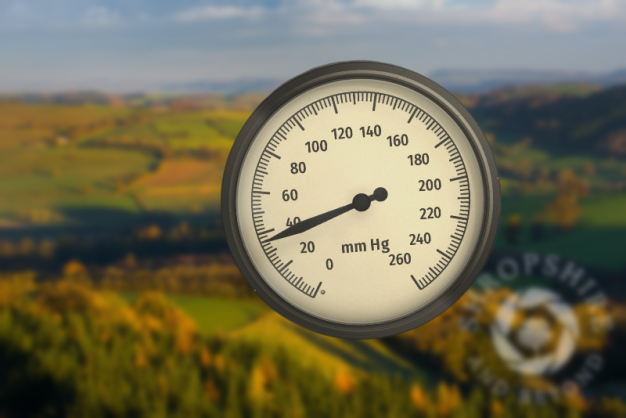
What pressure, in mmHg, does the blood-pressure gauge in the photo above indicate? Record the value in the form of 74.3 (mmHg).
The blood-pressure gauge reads 36 (mmHg)
